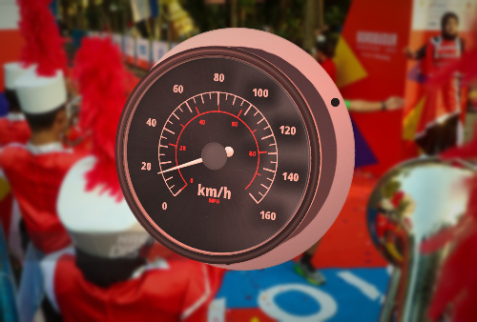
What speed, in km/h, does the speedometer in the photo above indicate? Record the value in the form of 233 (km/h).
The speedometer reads 15 (km/h)
